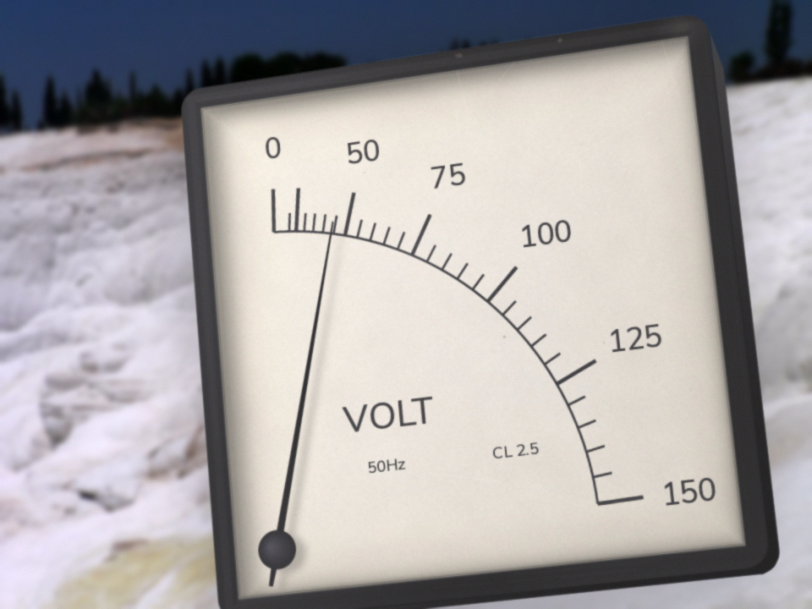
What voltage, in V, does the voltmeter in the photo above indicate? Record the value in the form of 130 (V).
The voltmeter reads 45 (V)
